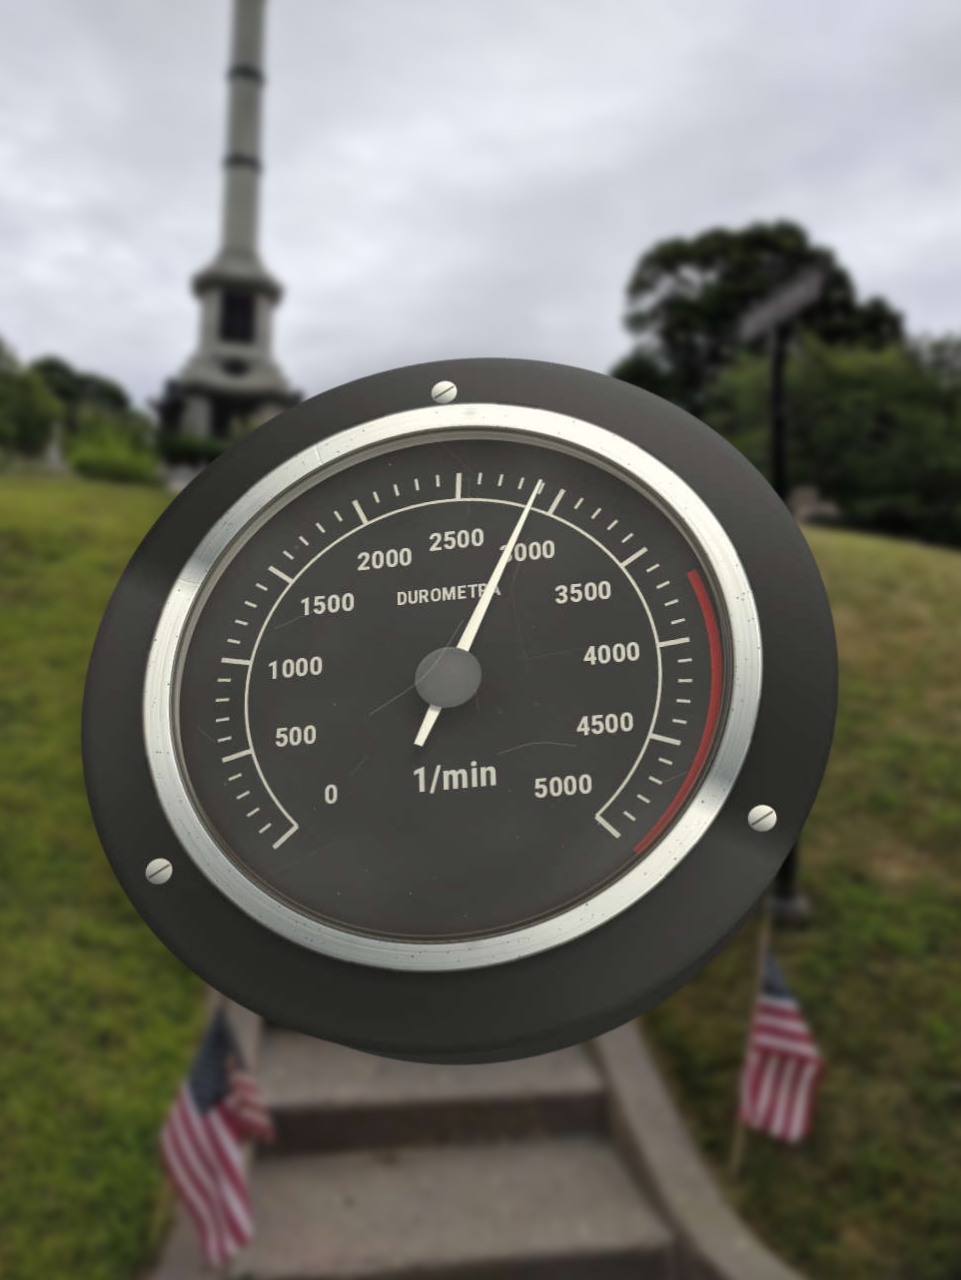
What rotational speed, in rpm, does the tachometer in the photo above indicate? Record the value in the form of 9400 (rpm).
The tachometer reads 2900 (rpm)
